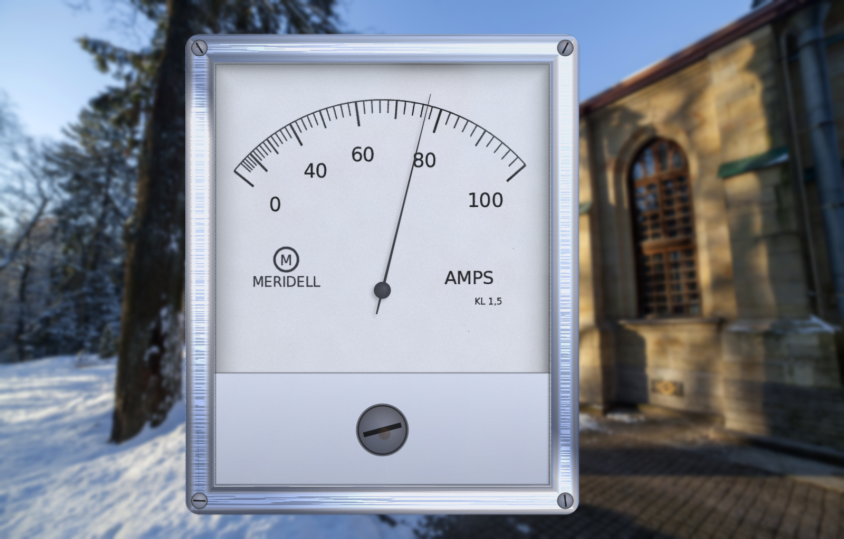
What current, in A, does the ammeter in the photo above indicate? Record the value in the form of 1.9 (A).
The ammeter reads 77 (A)
